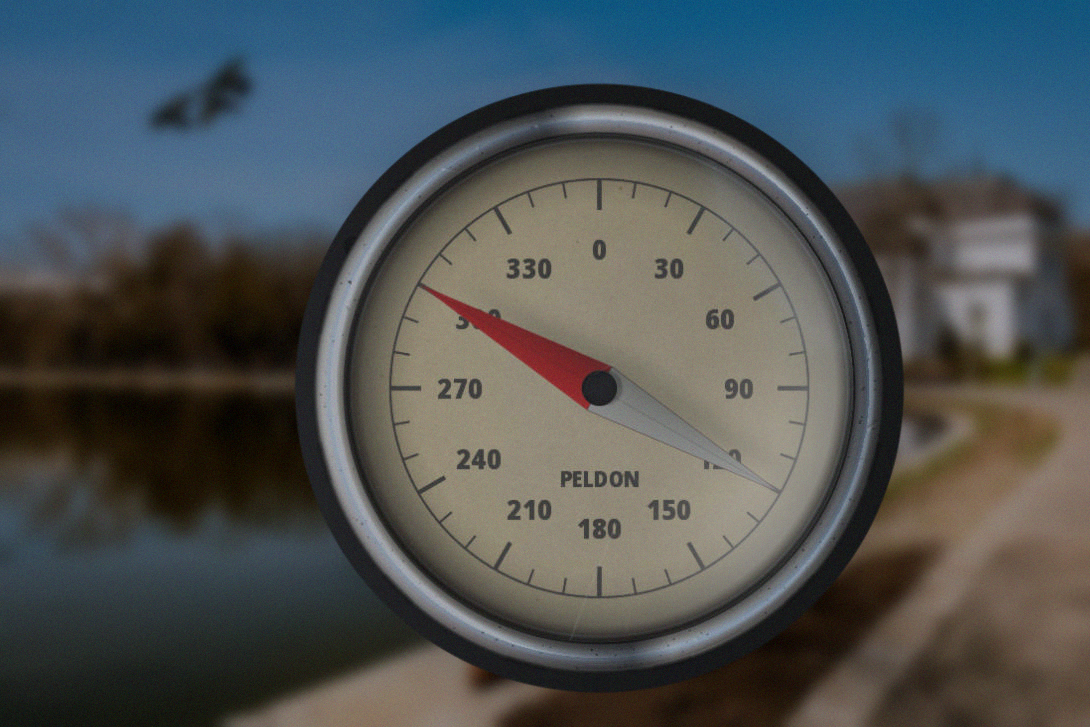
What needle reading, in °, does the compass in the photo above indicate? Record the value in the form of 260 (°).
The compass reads 300 (°)
